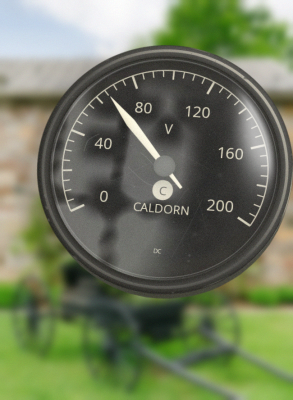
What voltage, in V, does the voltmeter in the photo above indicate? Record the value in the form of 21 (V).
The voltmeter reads 65 (V)
